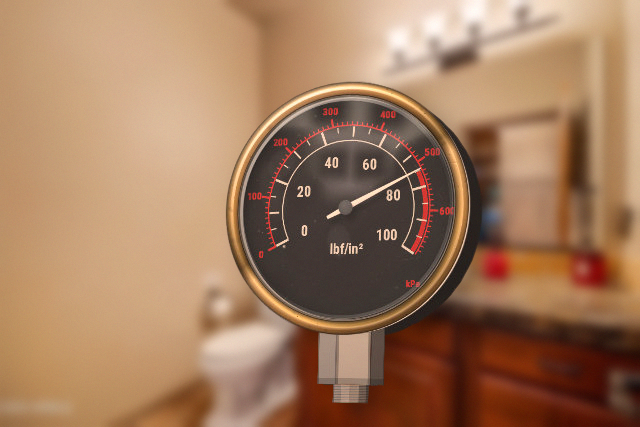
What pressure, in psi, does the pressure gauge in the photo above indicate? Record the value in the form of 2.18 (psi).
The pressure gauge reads 75 (psi)
